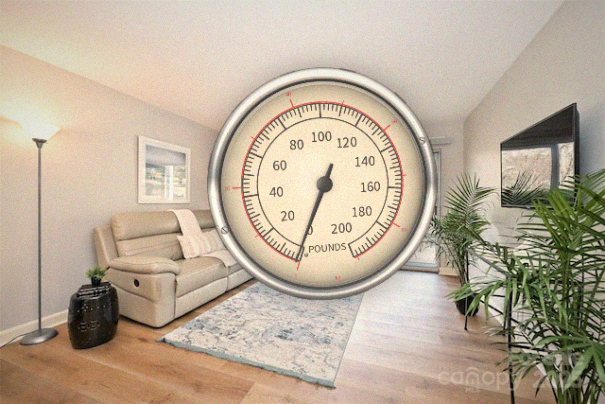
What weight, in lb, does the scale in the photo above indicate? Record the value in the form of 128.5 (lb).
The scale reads 2 (lb)
